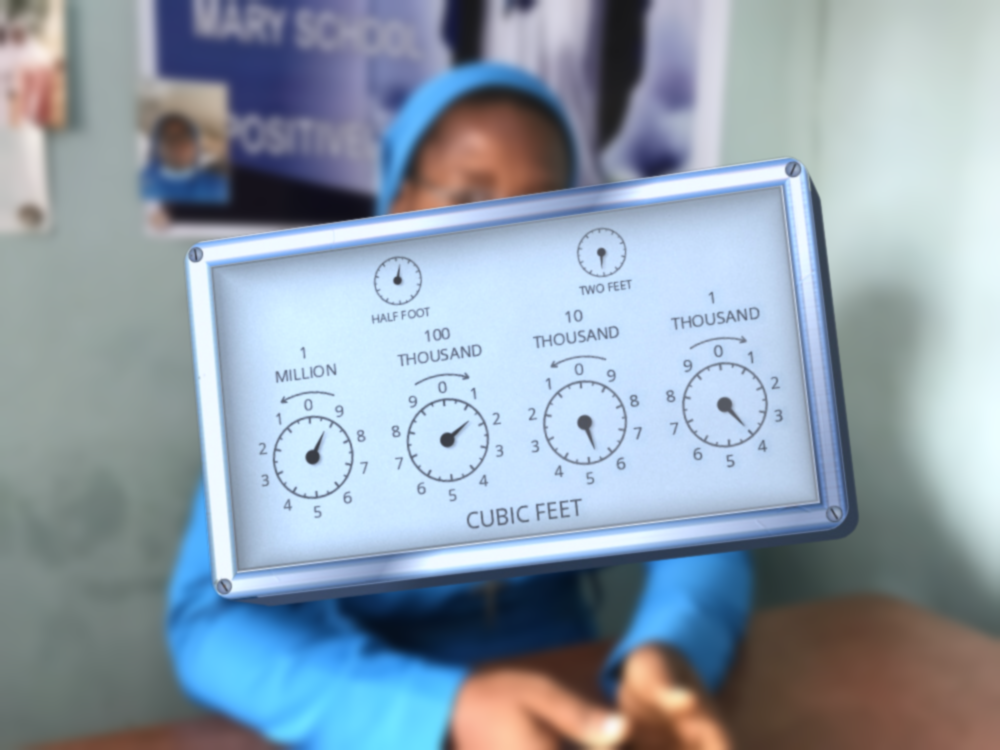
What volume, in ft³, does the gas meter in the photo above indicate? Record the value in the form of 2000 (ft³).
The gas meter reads 915400 (ft³)
